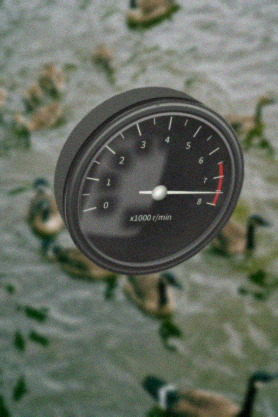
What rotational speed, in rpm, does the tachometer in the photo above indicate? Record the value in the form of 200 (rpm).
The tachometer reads 7500 (rpm)
